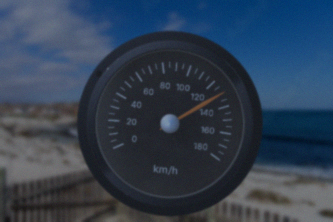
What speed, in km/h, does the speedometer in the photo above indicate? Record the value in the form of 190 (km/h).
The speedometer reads 130 (km/h)
